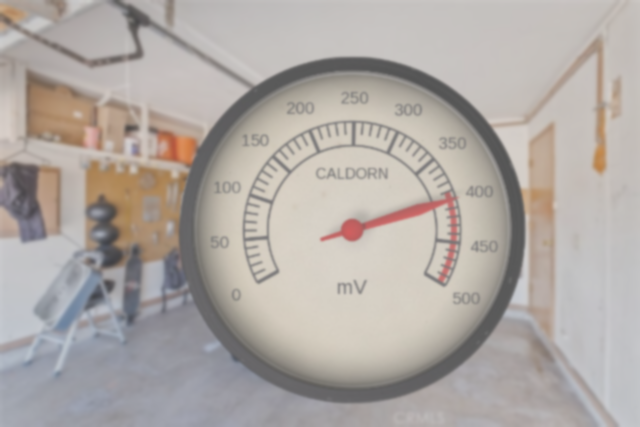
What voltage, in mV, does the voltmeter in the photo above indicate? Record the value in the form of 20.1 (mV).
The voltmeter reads 400 (mV)
